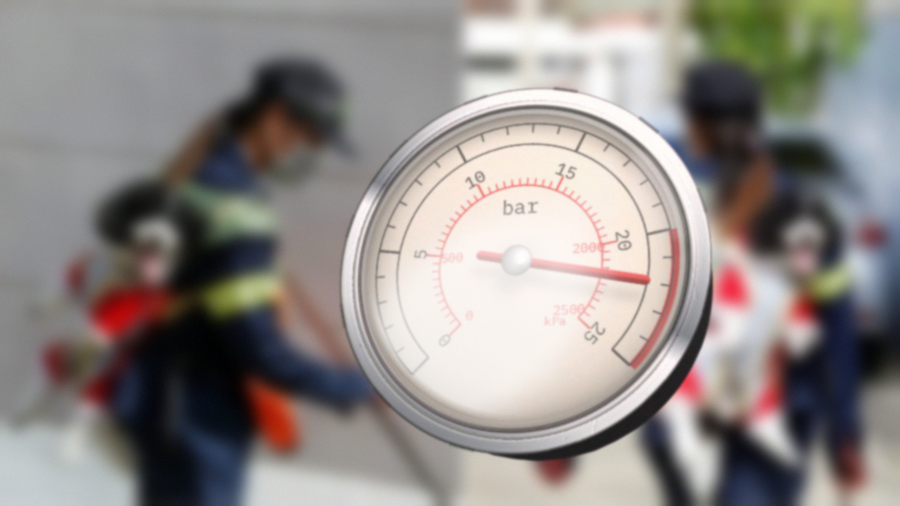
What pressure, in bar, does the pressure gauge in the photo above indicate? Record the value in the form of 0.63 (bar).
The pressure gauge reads 22 (bar)
